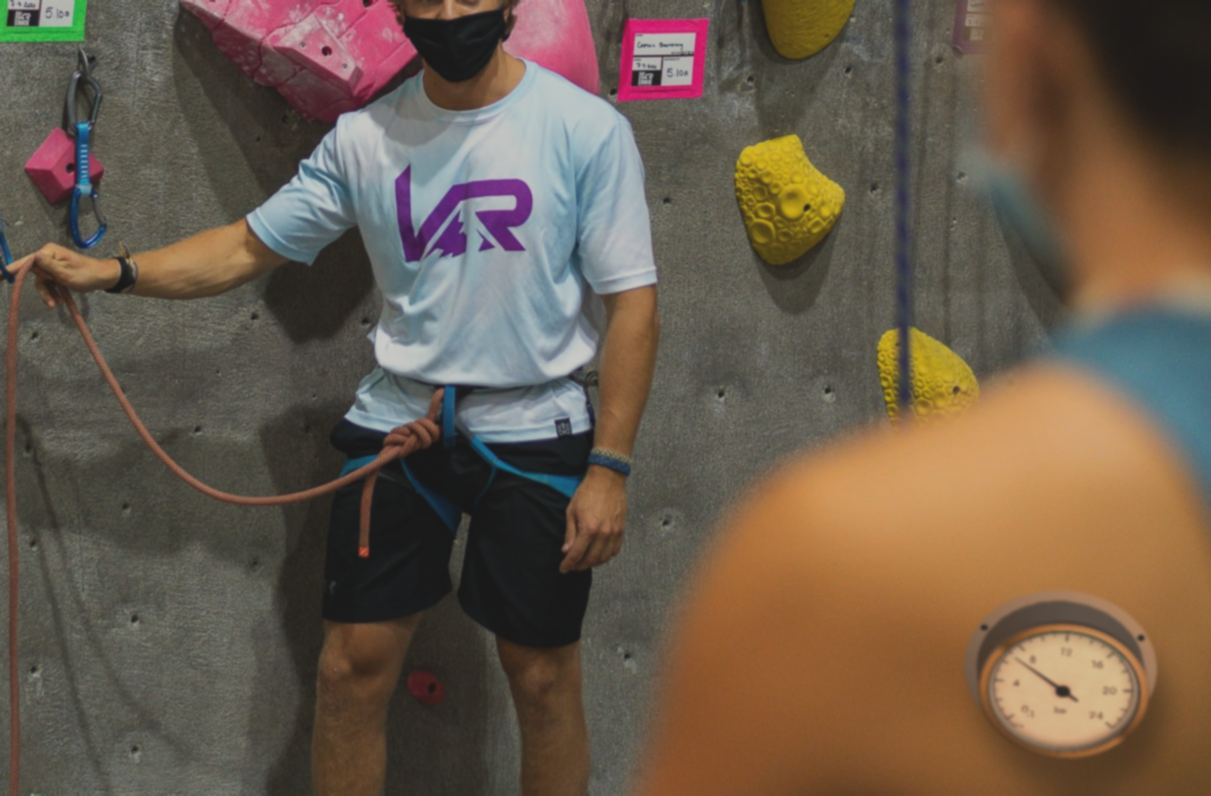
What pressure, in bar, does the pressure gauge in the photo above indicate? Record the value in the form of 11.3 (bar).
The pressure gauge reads 7 (bar)
